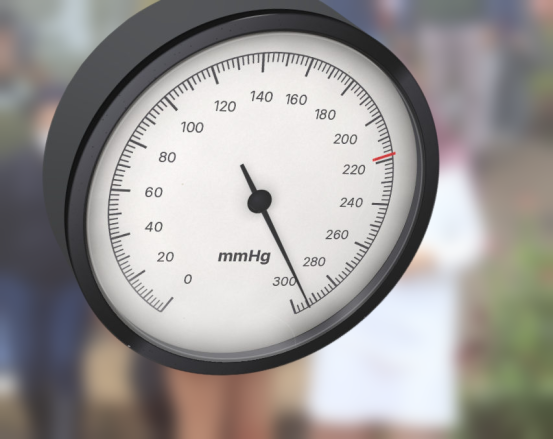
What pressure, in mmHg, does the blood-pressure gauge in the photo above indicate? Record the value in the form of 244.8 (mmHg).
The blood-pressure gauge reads 294 (mmHg)
